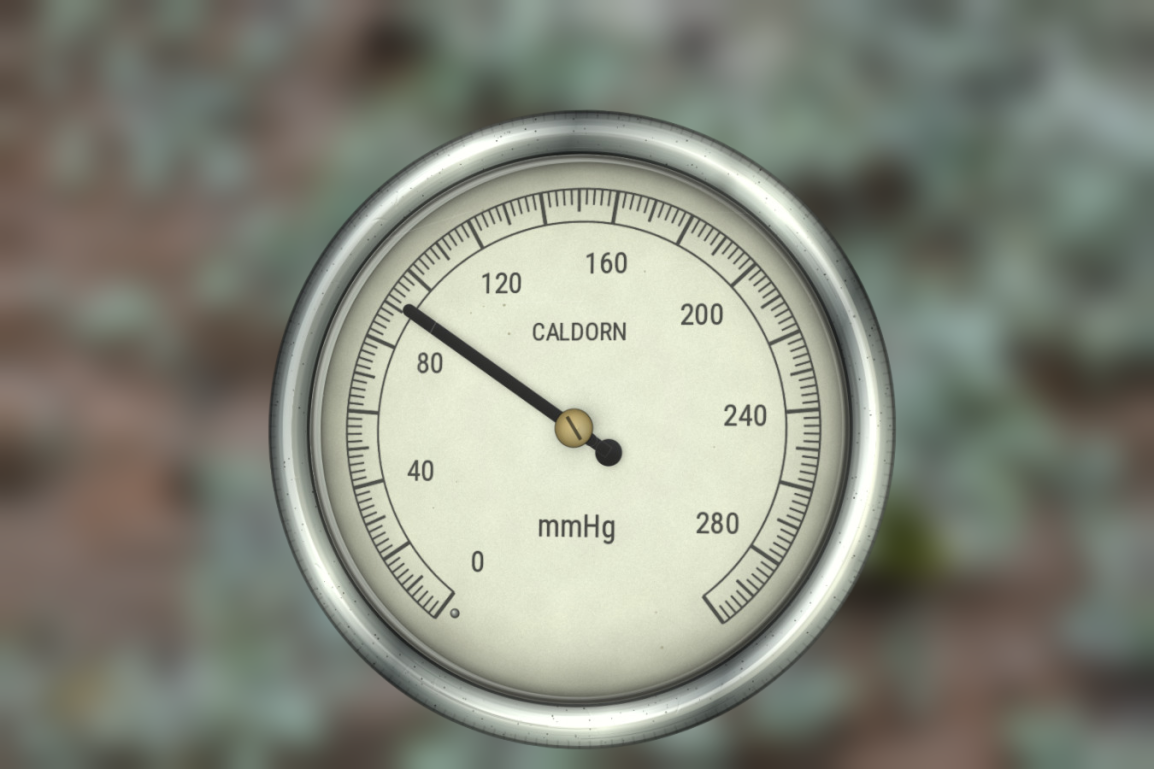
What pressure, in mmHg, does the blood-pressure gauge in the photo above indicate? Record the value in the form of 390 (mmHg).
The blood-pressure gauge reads 92 (mmHg)
